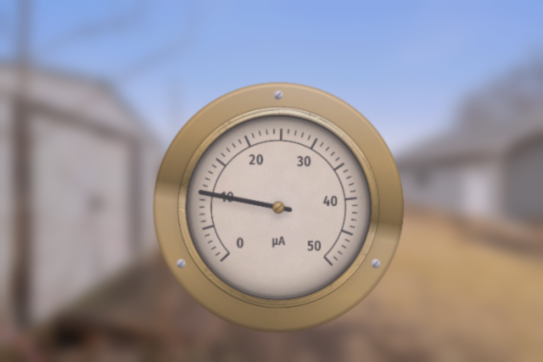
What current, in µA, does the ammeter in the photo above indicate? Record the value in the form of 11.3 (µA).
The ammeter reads 10 (µA)
